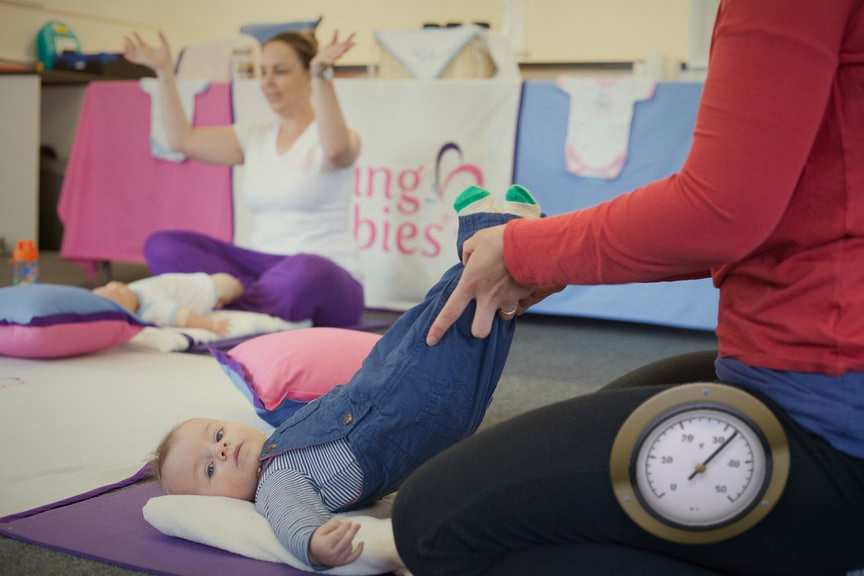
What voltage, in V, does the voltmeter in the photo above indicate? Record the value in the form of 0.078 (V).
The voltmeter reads 32 (V)
